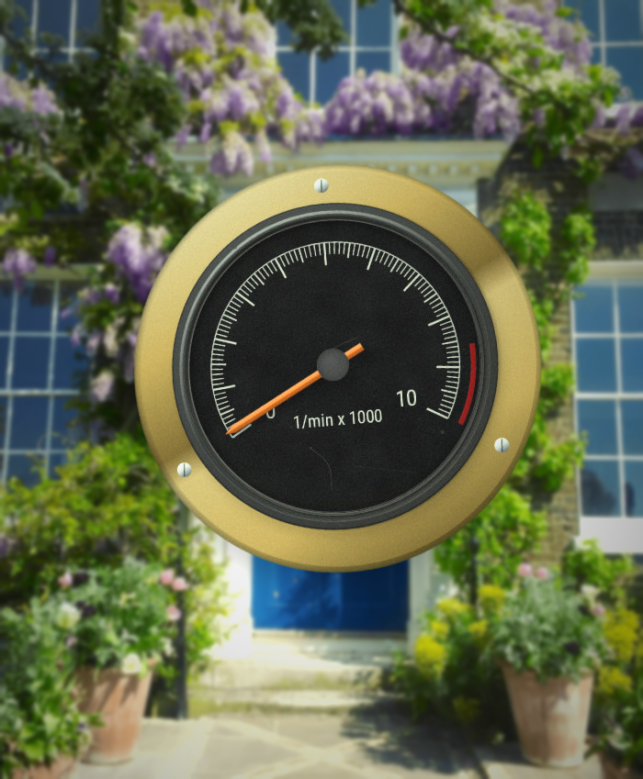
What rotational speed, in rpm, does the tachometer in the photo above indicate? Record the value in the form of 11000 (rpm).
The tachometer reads 100 (rpm)
